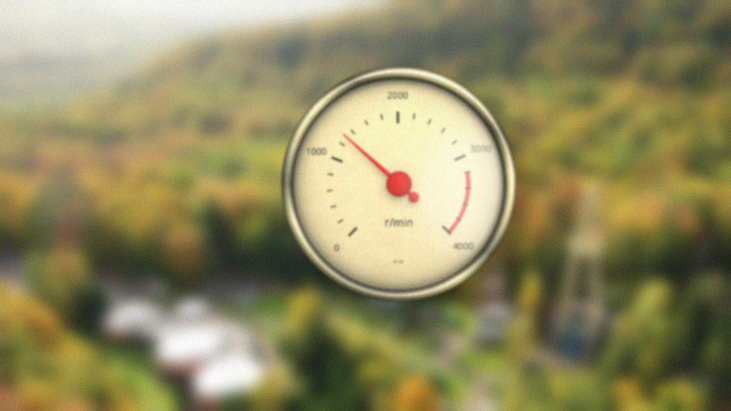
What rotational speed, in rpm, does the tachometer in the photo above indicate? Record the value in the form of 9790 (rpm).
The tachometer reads 1300 (rpm)
